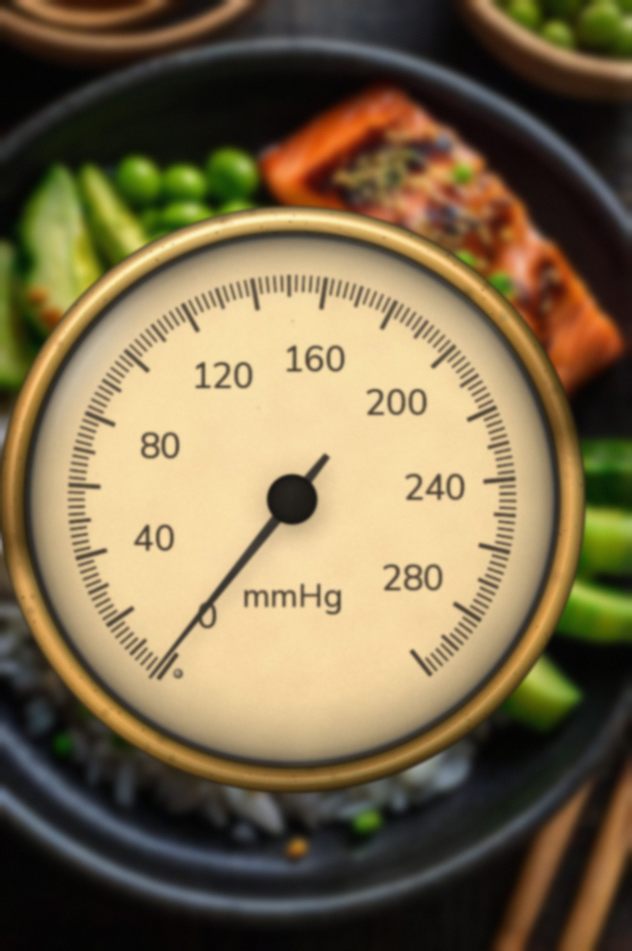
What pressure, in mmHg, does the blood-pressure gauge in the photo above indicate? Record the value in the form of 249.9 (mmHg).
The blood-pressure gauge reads 2 (mmHg)
